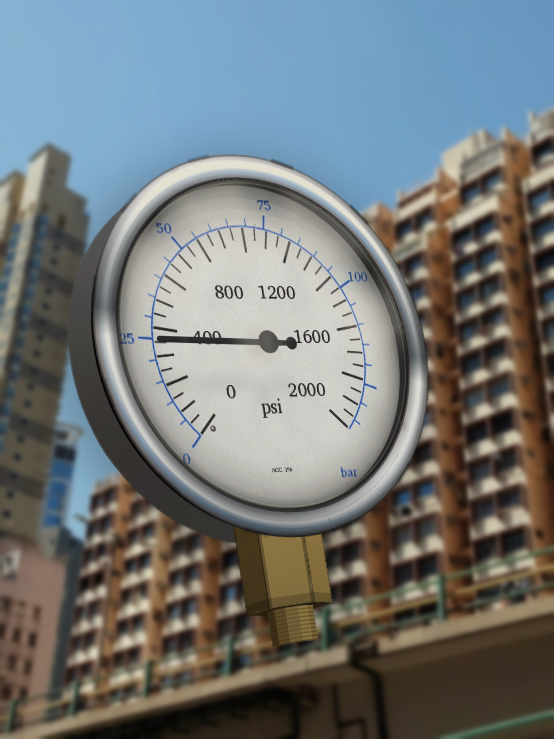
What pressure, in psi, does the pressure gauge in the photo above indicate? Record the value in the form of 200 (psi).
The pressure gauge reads 350 (psi)
